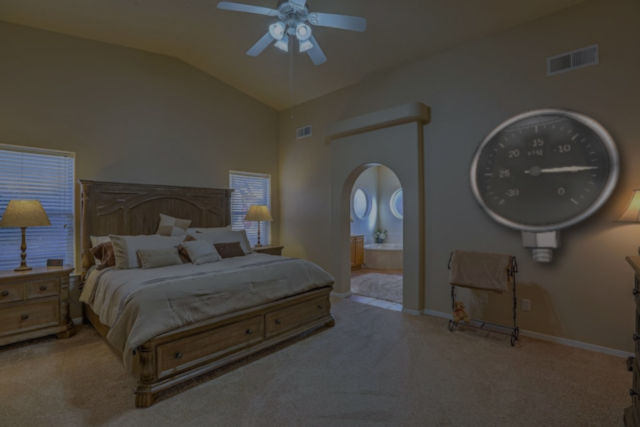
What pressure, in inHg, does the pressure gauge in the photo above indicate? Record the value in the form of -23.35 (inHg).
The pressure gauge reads -5 (inHg)
